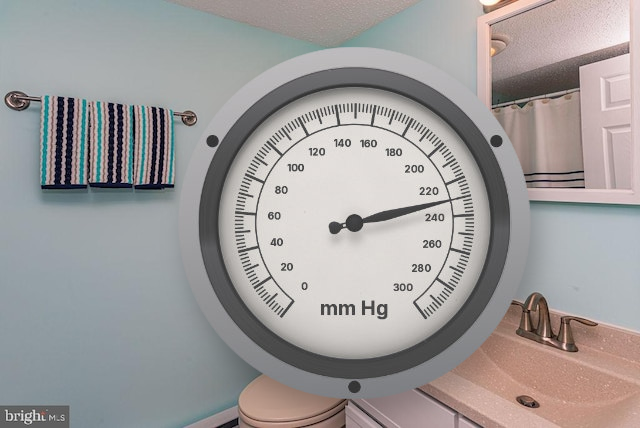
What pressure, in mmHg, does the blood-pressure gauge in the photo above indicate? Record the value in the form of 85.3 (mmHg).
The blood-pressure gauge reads 230 (mmHg)
